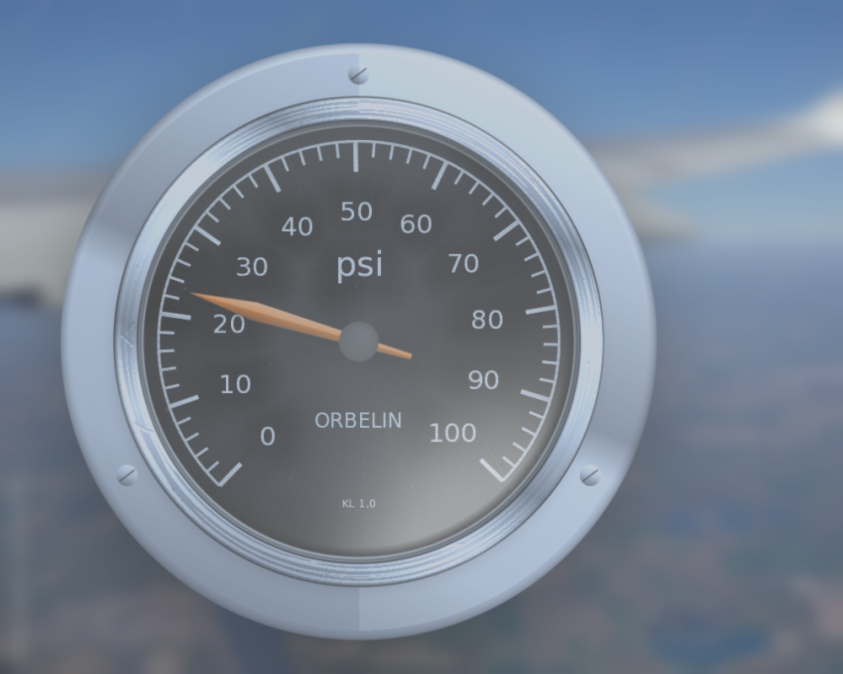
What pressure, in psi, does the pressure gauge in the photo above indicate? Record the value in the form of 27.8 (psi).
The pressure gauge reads 23 (psi)
